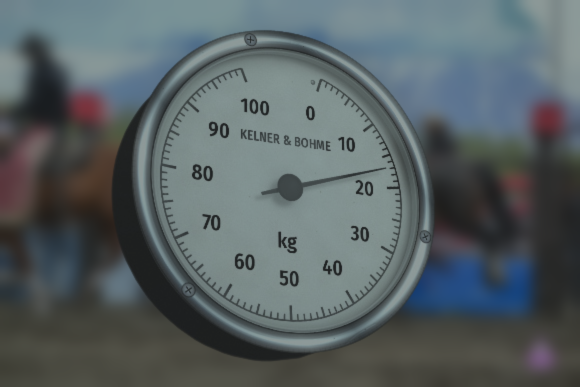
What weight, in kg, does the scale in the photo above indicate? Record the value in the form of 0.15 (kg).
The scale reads 17 (kg)
